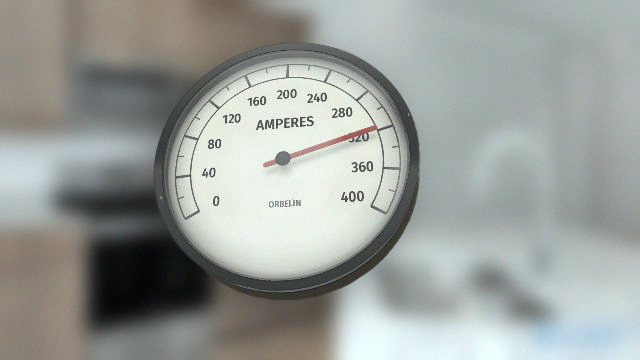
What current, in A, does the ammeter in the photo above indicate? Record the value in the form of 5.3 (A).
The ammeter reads 320 (A)
